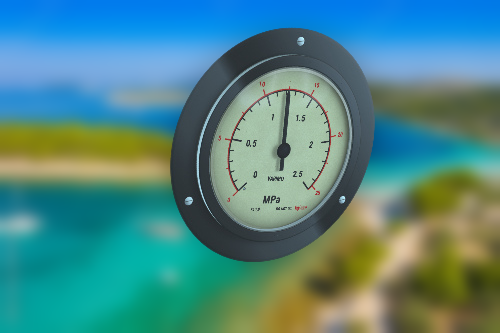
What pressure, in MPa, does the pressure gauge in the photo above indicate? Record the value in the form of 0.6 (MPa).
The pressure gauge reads 1.2 (MPa)
